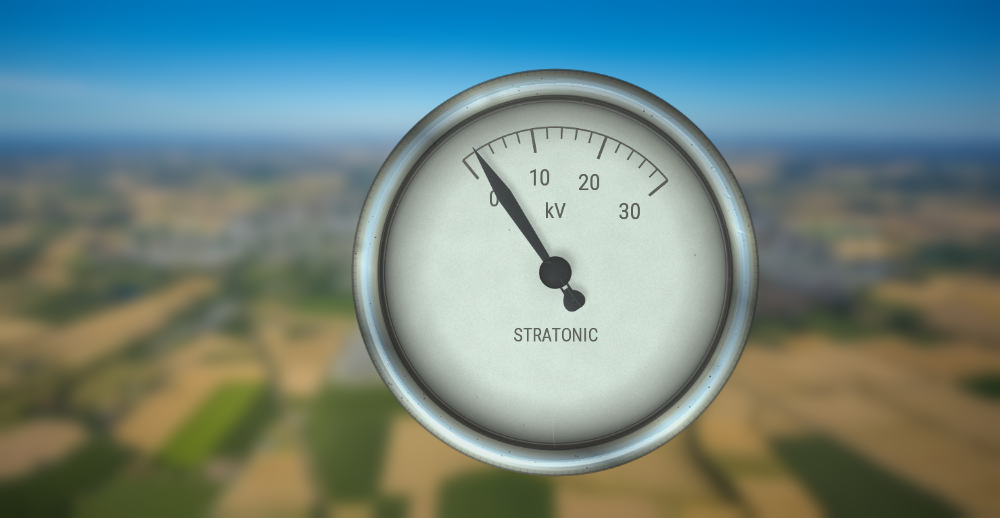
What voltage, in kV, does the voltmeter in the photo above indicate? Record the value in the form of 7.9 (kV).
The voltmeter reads 2 (kV)
